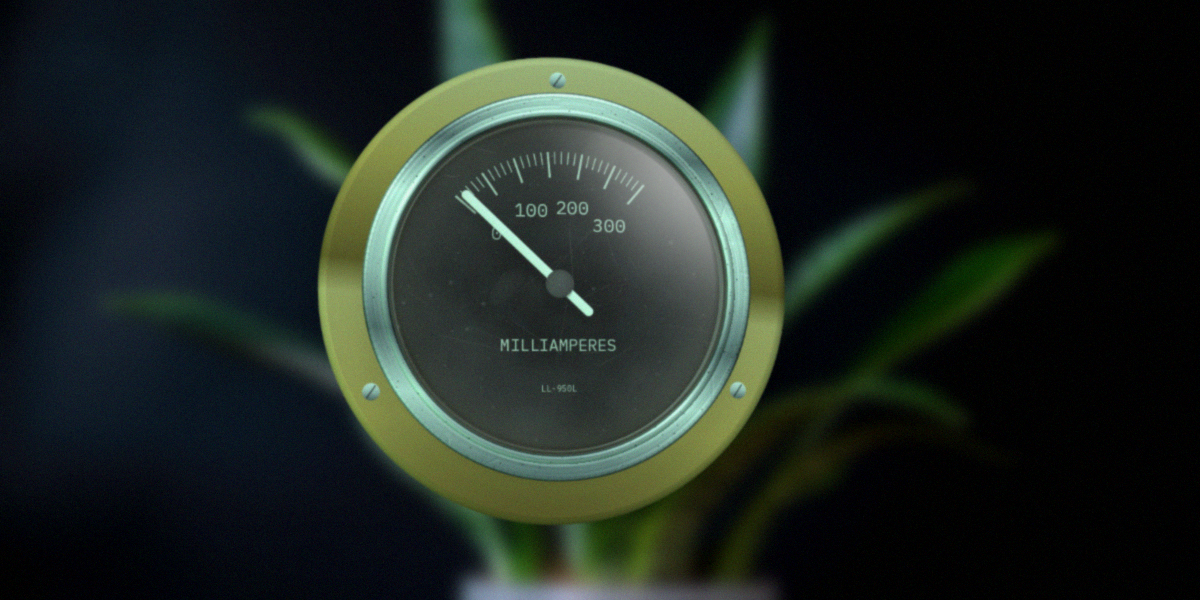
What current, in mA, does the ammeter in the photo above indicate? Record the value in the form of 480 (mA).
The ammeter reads 10 (mA)
